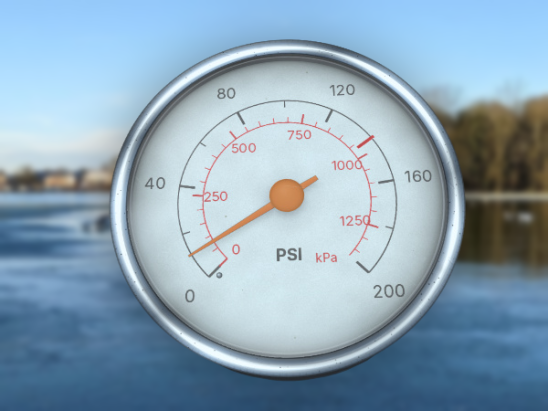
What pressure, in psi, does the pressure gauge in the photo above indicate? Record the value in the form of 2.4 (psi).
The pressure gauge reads 10 (psi)
